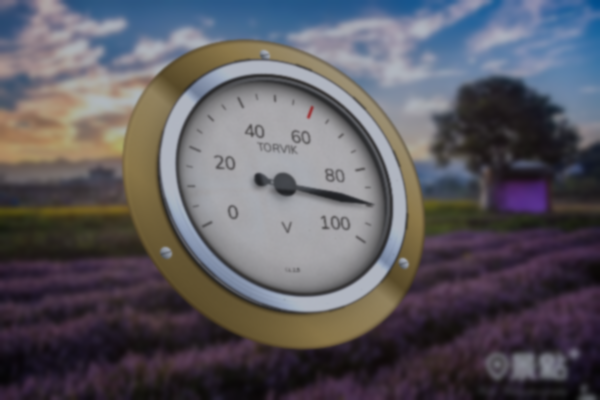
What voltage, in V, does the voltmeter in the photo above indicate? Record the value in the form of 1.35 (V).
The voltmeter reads 90 (V)
